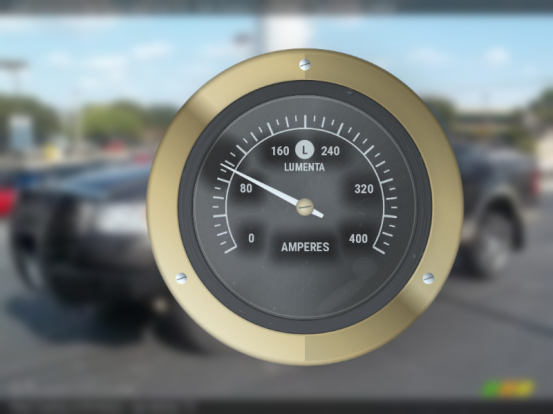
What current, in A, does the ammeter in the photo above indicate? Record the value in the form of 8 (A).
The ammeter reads 95 (A)
